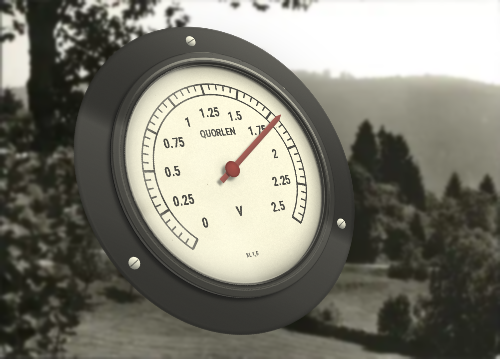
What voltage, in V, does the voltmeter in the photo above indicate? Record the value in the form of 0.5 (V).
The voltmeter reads 1.8 (V)
